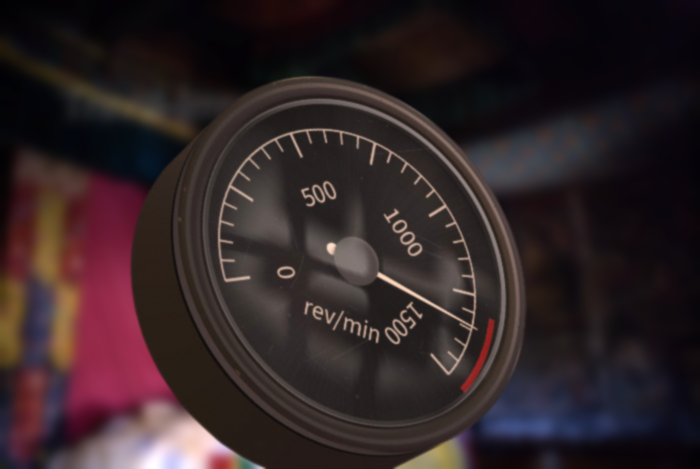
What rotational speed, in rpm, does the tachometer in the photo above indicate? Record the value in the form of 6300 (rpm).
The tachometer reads 1350 (rpm)
